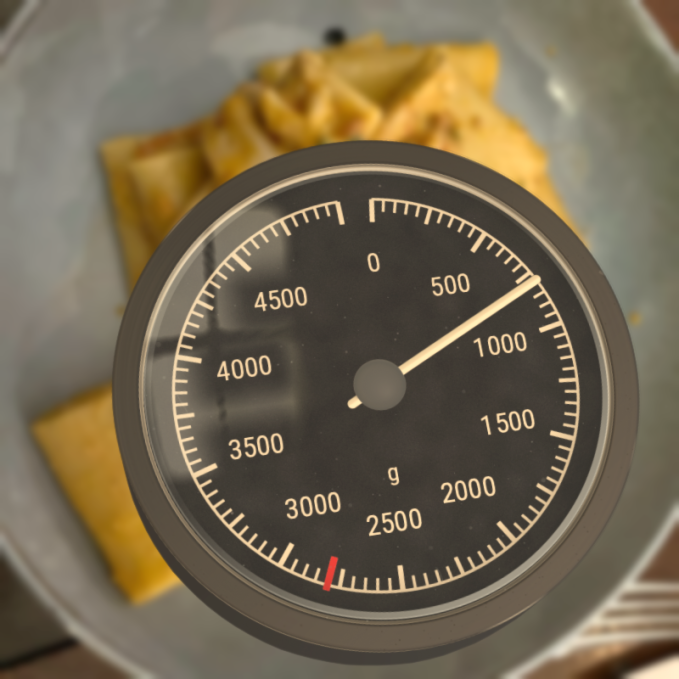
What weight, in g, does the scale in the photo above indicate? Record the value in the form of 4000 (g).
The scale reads 800 (g)
